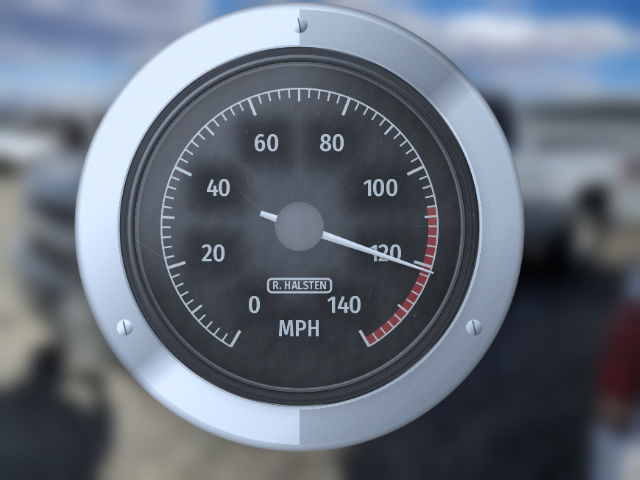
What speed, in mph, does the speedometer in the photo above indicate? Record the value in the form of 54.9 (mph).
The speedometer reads 121 (mph)
